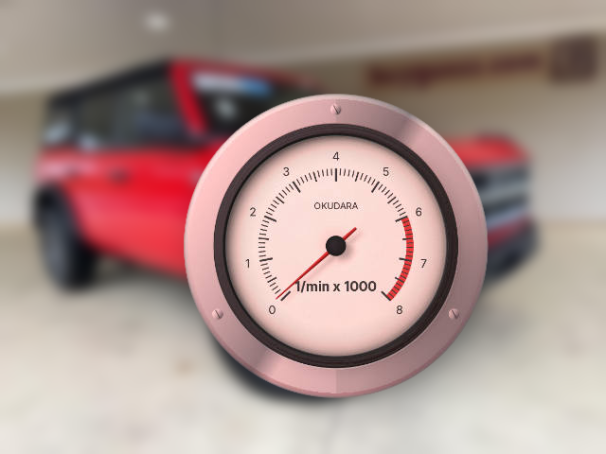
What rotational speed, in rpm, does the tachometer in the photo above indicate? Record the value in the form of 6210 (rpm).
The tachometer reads 100 (rpm)
